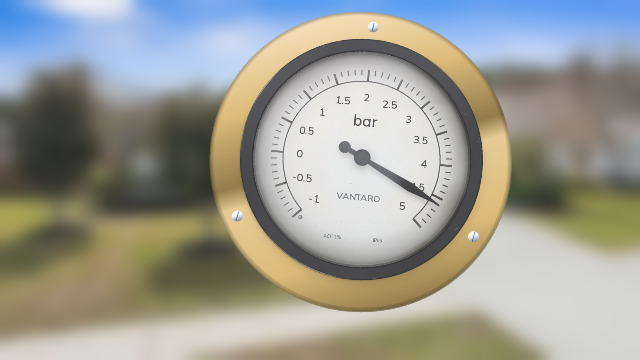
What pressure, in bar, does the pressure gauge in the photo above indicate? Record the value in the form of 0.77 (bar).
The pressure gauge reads 4.6 (bar)
